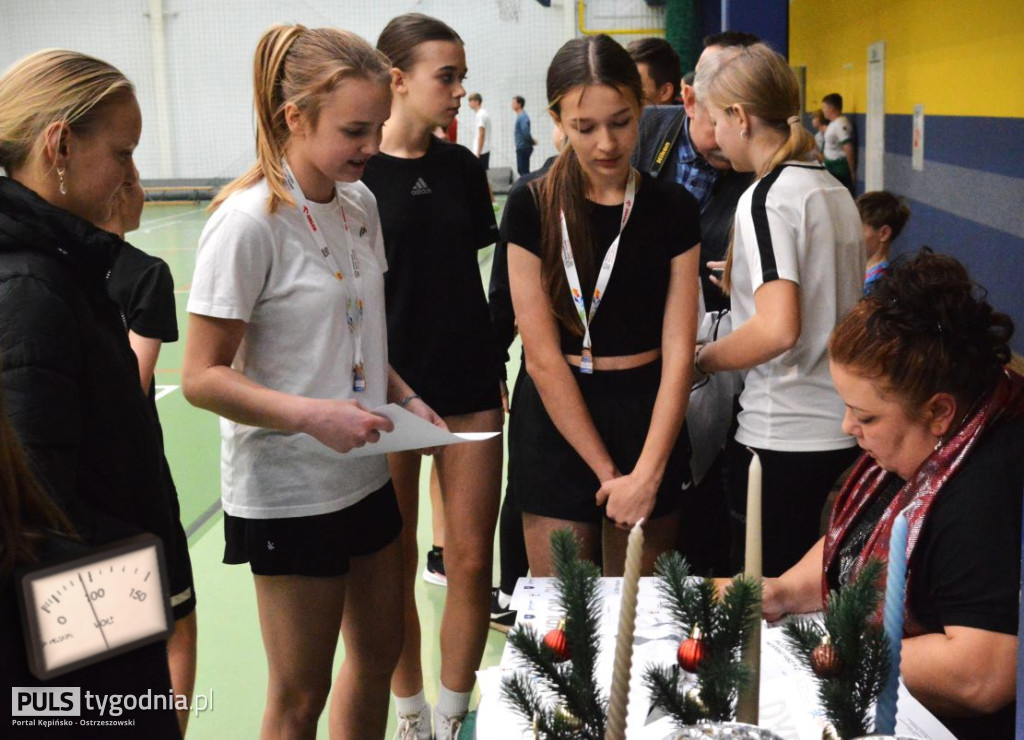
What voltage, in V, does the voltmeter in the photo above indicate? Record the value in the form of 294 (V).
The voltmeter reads 90 (V)
